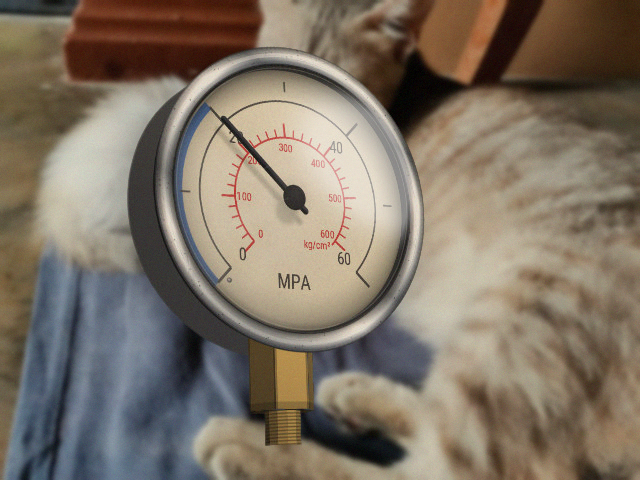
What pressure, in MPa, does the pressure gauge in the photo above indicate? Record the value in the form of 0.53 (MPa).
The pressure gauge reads 20 (MPa)
